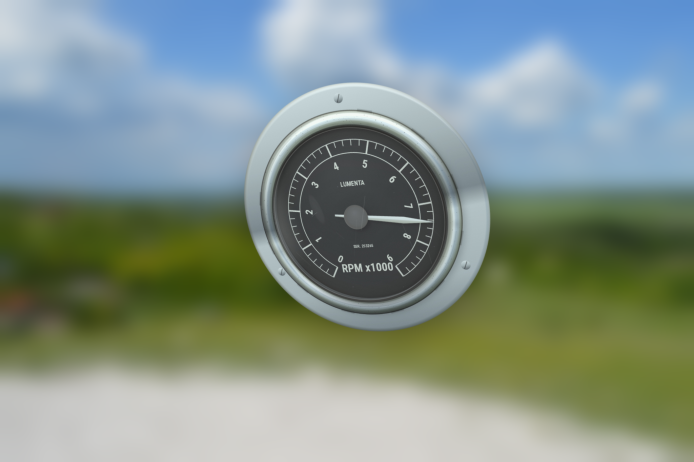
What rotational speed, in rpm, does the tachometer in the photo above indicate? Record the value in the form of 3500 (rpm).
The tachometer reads 7400 (rpm)
